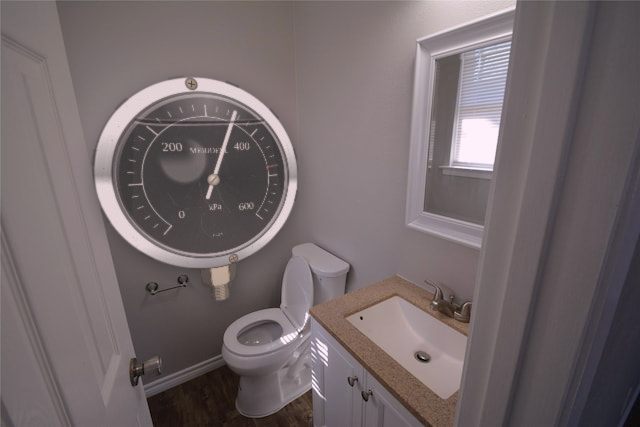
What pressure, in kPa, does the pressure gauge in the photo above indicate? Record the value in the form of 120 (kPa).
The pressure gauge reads 350 (kPa)
